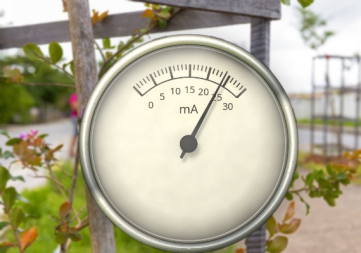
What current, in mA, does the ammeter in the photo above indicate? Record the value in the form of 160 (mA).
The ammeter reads 24 (mA)
